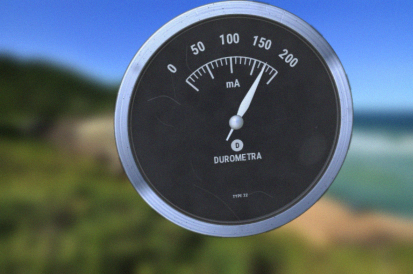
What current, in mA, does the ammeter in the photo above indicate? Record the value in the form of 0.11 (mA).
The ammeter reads 170 (mA)
